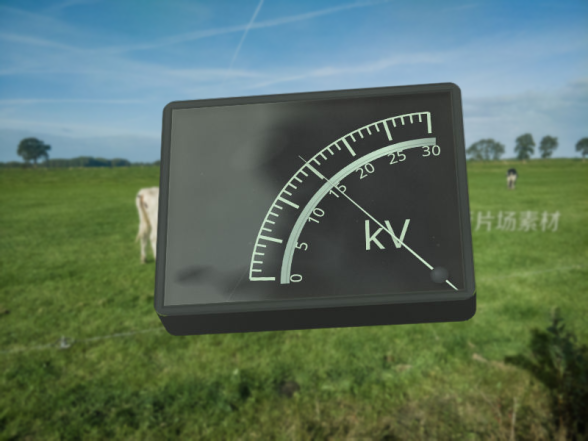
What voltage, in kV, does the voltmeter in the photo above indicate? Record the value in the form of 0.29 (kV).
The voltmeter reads 15 (kV)
